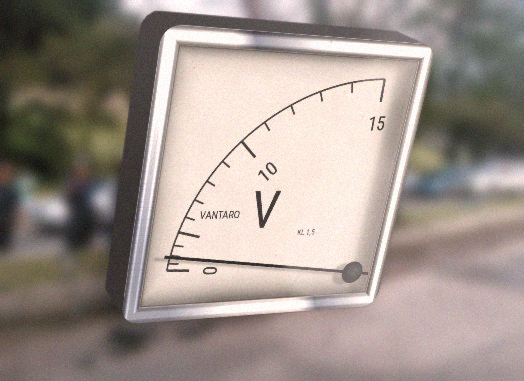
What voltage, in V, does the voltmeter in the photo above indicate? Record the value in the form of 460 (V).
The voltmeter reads 3 (V)
